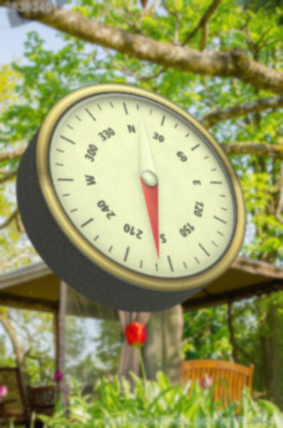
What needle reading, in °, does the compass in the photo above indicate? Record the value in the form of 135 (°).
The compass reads 190 (°)
